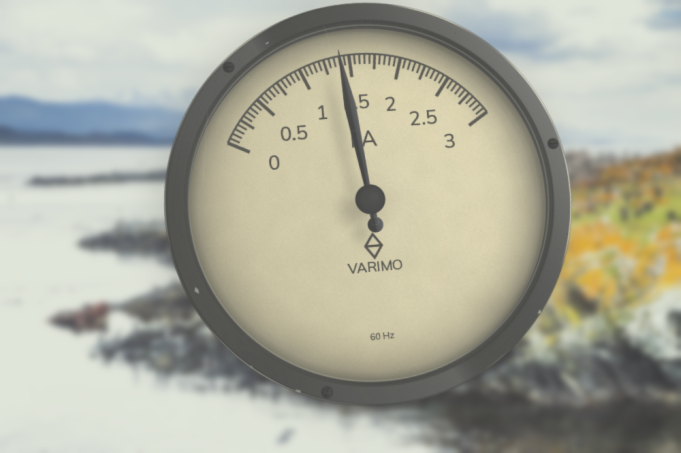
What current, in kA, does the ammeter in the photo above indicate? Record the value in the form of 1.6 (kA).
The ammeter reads 1.4 (kA)
